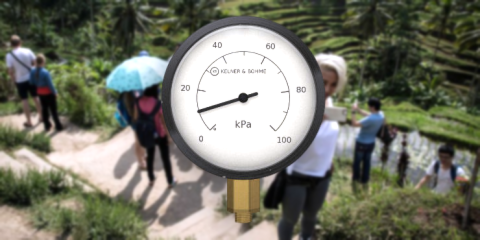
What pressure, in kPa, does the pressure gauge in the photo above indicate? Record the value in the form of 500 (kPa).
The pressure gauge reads 10 (kPa)
